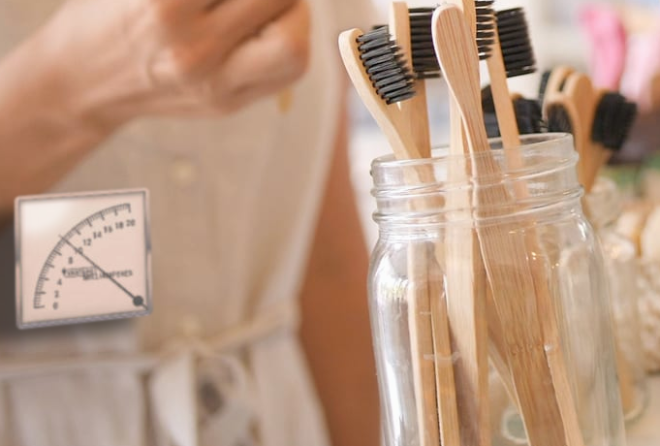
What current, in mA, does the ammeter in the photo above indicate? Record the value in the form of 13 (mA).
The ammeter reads 10 (mA)
